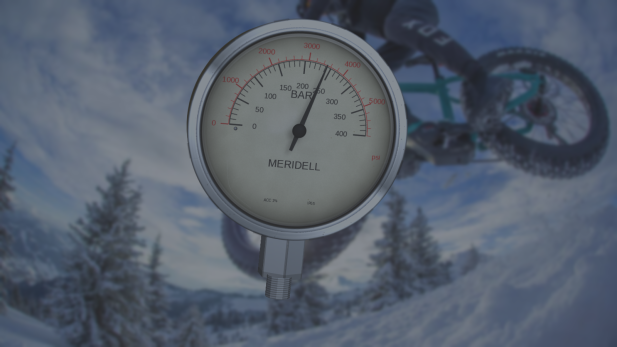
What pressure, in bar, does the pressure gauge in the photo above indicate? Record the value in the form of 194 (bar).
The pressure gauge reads 240 (bar)
